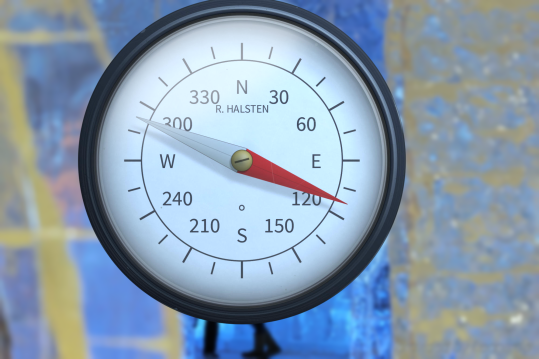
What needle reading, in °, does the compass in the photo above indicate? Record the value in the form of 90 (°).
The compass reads 112.5 (°)
